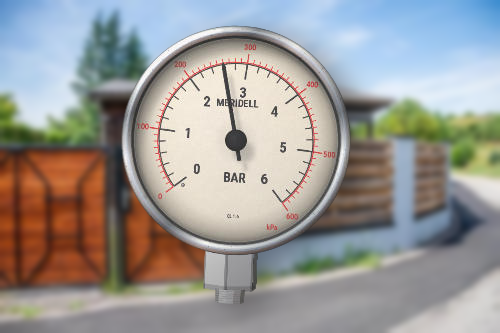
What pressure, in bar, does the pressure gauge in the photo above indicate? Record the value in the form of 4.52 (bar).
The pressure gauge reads 2.6 (bar)
